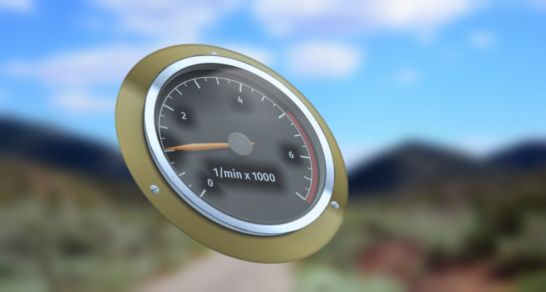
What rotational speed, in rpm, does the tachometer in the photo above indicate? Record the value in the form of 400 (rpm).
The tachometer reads 1000 (rpm)
